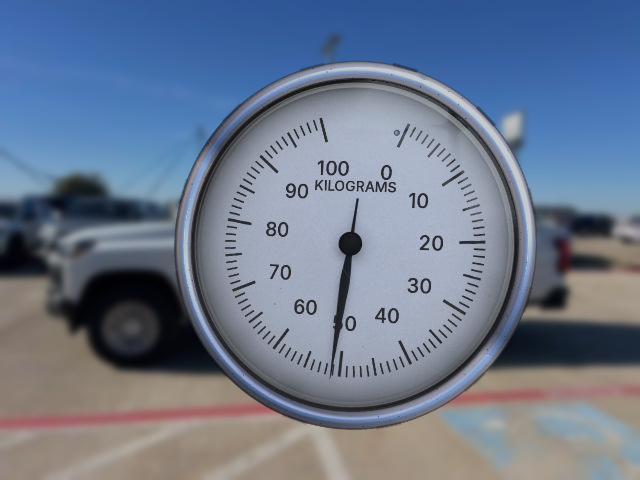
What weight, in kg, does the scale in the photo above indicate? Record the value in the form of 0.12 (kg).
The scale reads 51 (kg)
